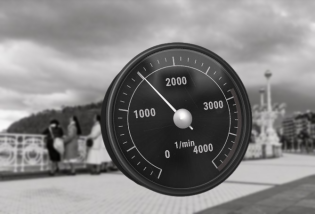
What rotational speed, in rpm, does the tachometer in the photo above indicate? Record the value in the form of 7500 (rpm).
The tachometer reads 1500 (rpm)
